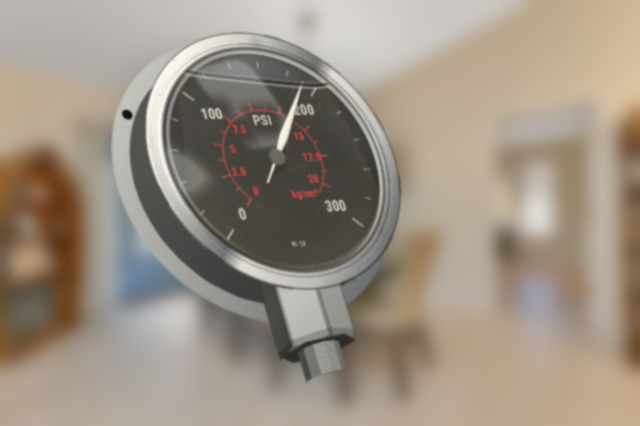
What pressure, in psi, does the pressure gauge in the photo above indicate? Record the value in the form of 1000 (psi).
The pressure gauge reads 190 (psi)
